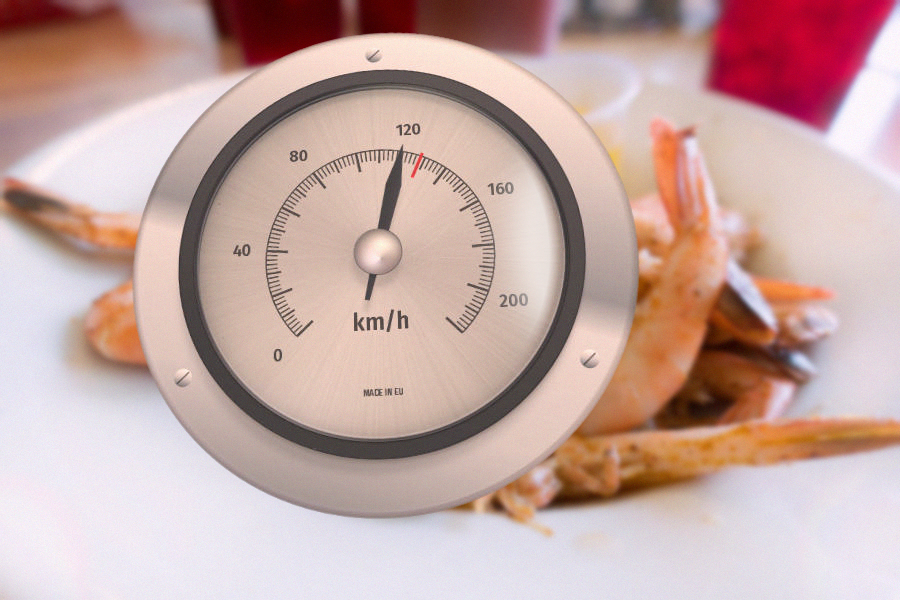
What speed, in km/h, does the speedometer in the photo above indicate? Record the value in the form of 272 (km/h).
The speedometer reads 120 (km/h)
